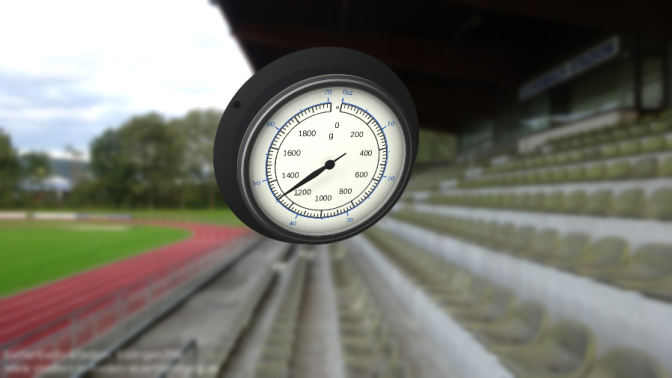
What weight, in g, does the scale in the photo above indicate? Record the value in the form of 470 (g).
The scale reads 1300 (g)
